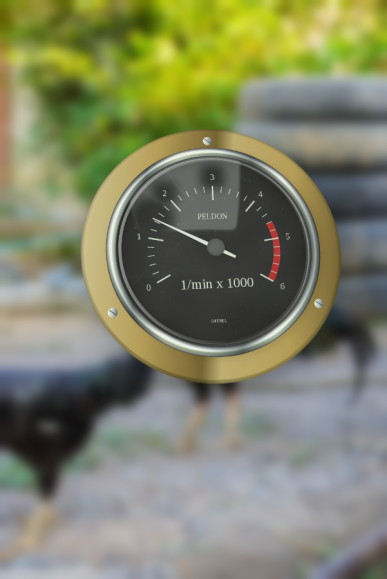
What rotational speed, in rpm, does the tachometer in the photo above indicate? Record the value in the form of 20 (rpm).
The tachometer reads 1400 (rpm)
